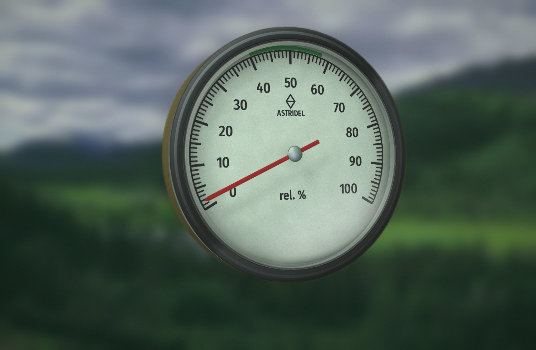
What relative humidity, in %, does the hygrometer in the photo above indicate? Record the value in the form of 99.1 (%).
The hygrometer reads 2 (%)
